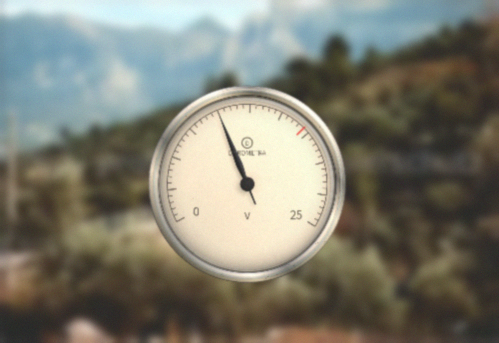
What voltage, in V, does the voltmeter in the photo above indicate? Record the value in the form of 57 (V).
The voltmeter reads 10 (V)
